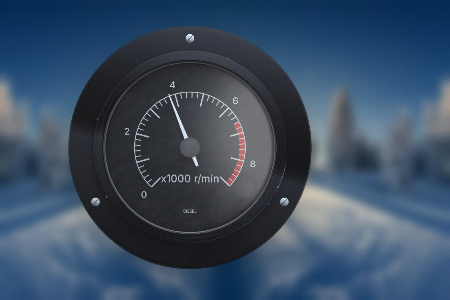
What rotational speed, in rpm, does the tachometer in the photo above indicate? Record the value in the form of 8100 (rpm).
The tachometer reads 3800 (rpm)
